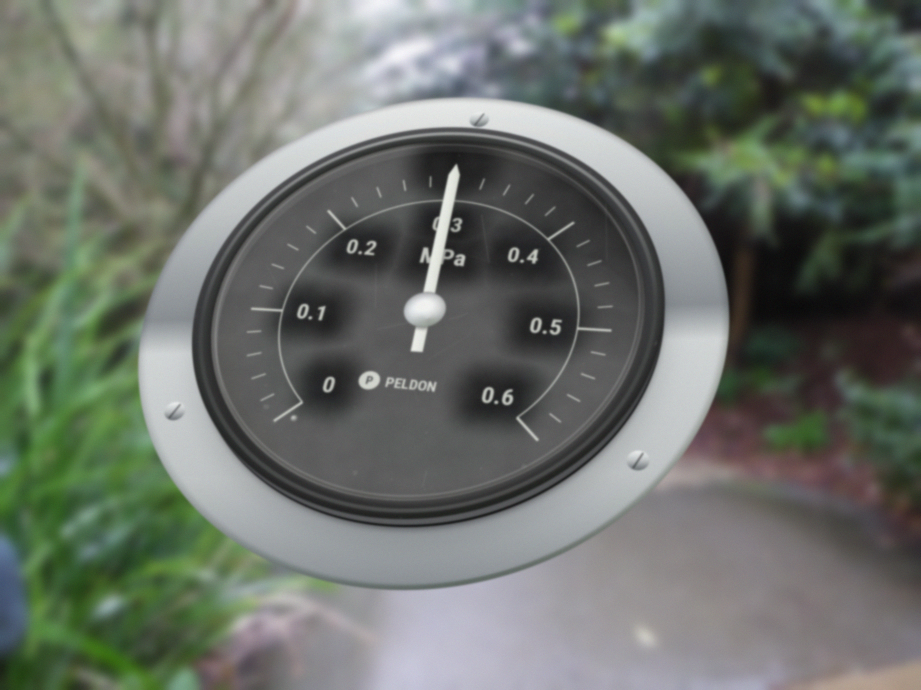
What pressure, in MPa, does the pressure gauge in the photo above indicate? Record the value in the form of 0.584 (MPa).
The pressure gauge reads 0.3 (MPa)
